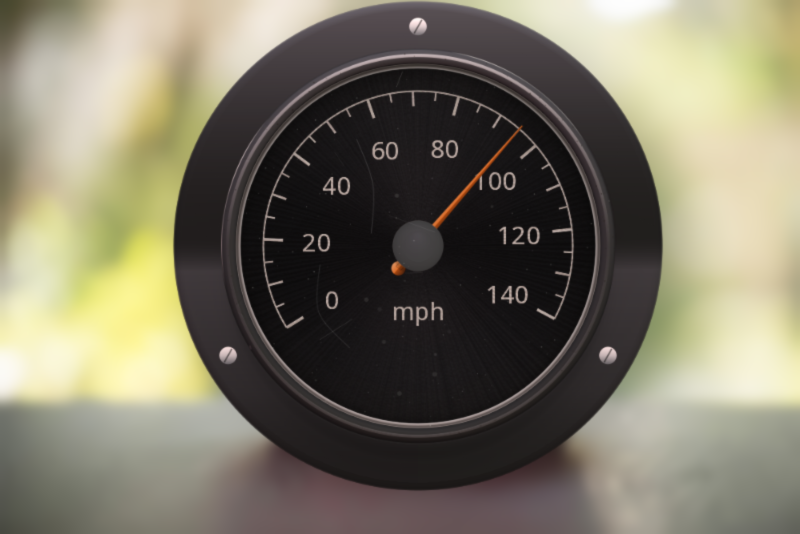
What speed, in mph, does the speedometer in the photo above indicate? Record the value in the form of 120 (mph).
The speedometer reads 95 (mph)
